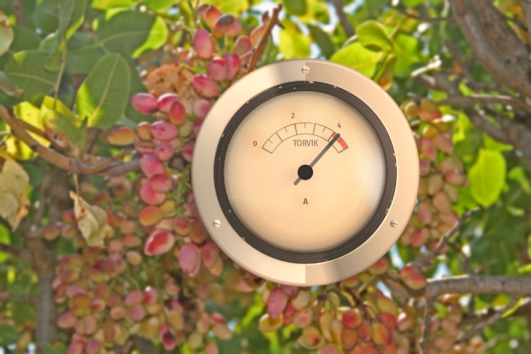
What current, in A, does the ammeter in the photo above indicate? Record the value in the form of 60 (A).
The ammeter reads 4.25 (A)
